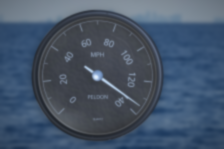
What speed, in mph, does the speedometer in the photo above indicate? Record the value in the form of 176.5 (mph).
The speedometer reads 135 (mph)
